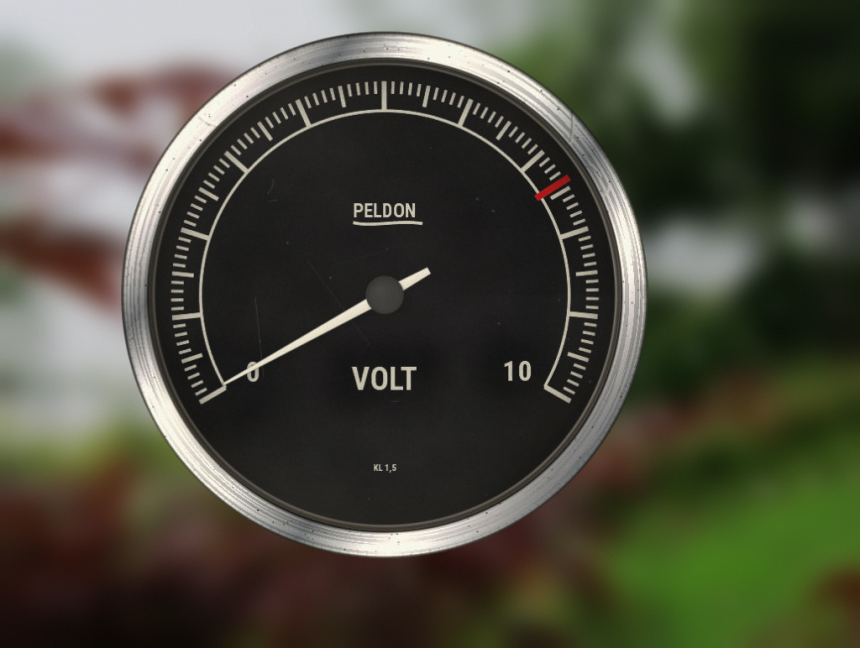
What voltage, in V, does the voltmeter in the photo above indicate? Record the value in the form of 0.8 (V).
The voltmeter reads 0.05 (V)
